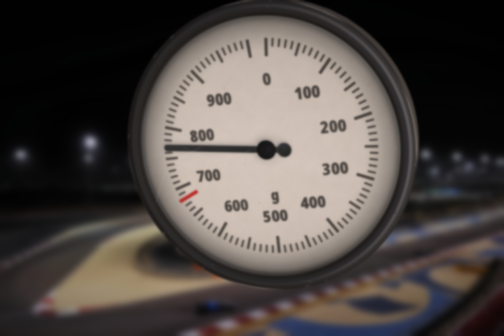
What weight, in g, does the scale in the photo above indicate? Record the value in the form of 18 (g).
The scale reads 770 (g)
